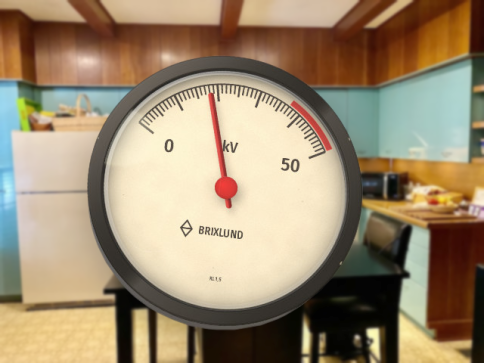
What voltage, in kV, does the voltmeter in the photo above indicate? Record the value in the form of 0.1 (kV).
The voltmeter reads 18 (kV)
